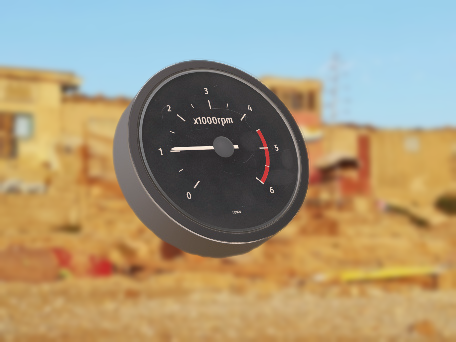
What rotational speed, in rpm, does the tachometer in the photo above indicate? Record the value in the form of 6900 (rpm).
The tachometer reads 1000 (rpm)
